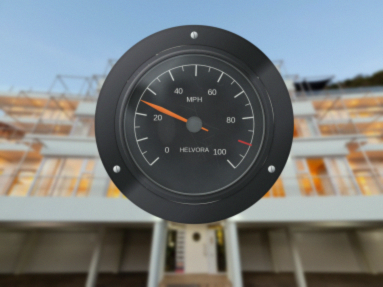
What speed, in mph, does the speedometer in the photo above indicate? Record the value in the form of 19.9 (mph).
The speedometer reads 25 (mph)
